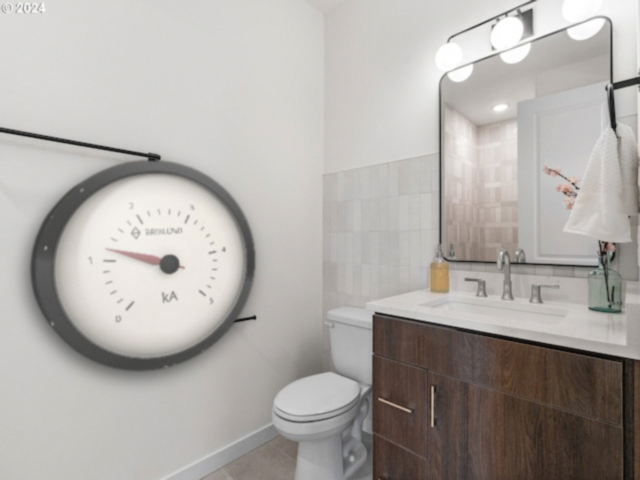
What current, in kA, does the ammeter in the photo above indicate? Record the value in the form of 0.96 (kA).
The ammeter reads 1.2 (kA)
